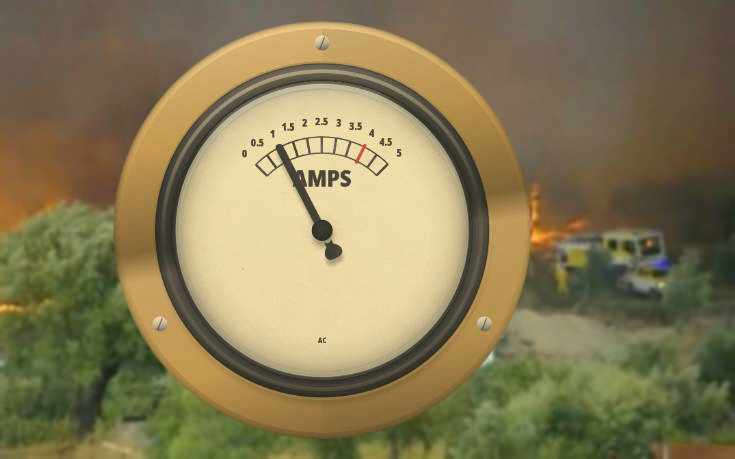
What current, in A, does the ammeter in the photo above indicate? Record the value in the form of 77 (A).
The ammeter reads 1 (A)
